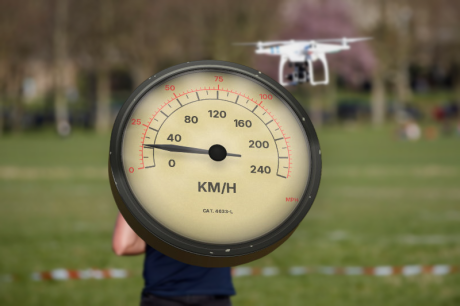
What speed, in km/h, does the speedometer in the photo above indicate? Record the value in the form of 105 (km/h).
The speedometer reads 20 (km/h)
